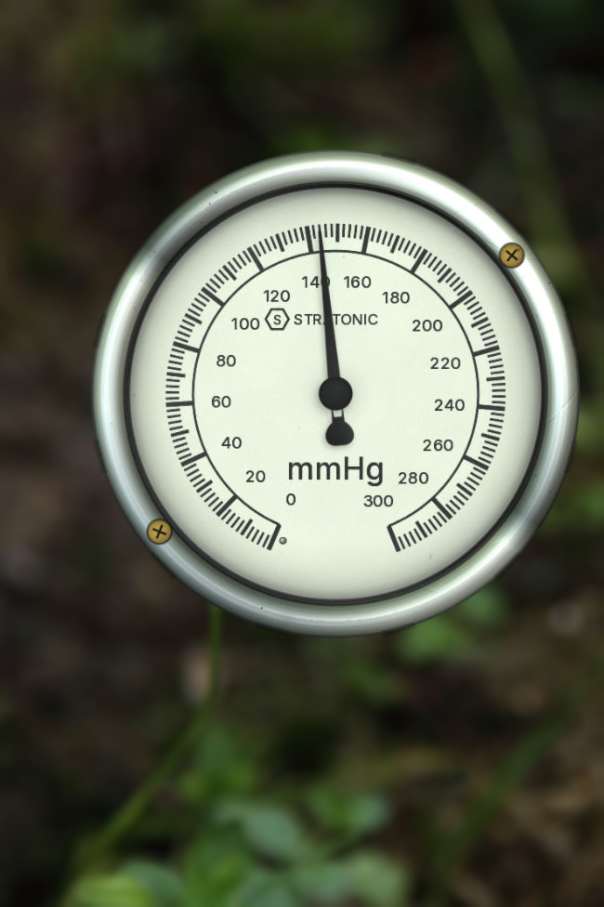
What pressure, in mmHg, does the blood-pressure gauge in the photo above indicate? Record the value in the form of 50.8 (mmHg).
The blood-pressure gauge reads 144 (mmHg)
